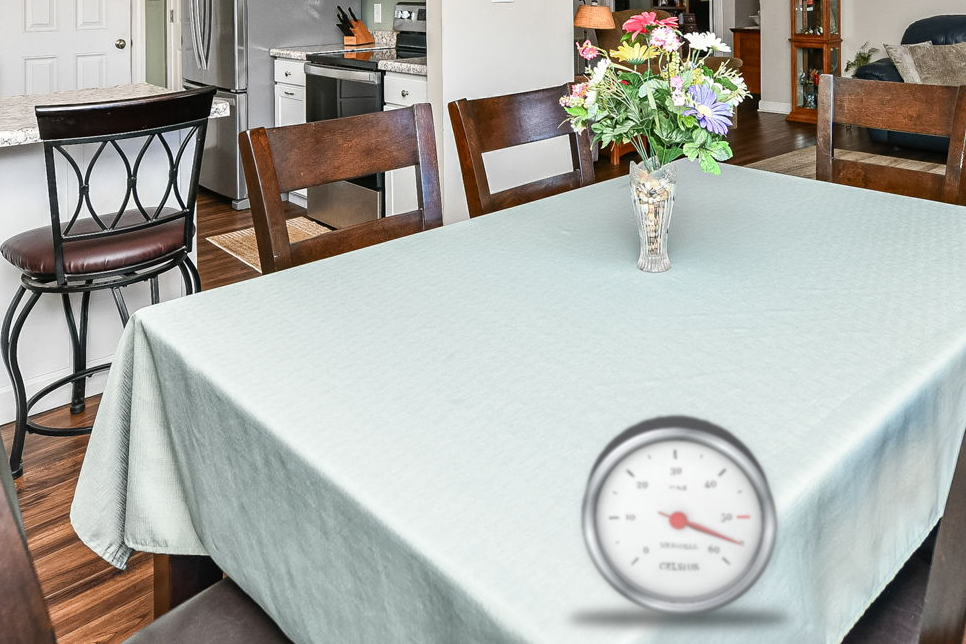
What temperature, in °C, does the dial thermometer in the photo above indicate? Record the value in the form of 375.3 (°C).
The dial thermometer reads 55 (°C)
